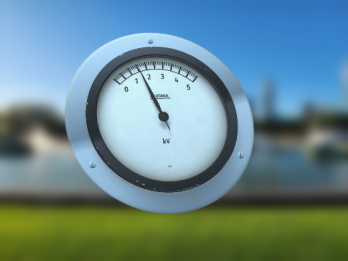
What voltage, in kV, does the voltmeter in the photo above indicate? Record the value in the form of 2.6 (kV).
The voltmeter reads 1.5 (kV)
